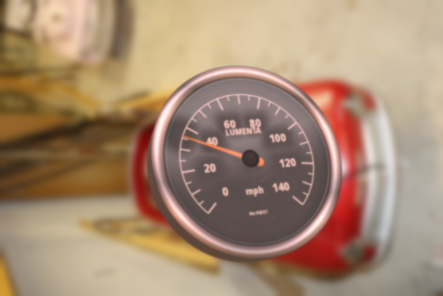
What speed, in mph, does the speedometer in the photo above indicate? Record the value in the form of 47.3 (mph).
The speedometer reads 35 (mph)
